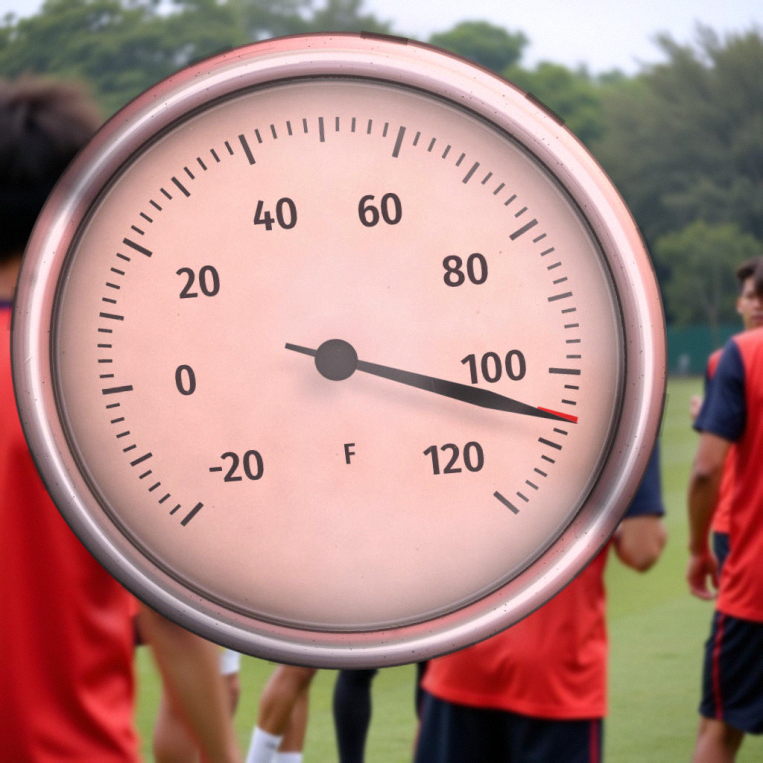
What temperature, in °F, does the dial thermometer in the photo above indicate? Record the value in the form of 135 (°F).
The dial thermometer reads 106 (°F)
